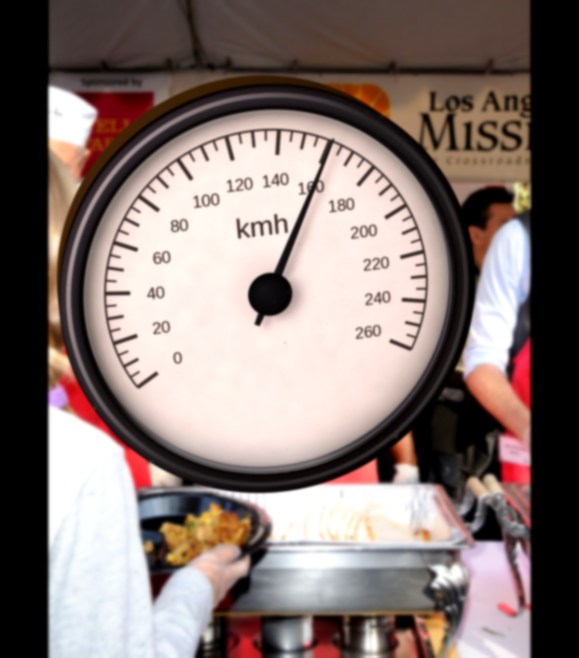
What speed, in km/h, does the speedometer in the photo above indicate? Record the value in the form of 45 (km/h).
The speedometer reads 160 (km/h)
